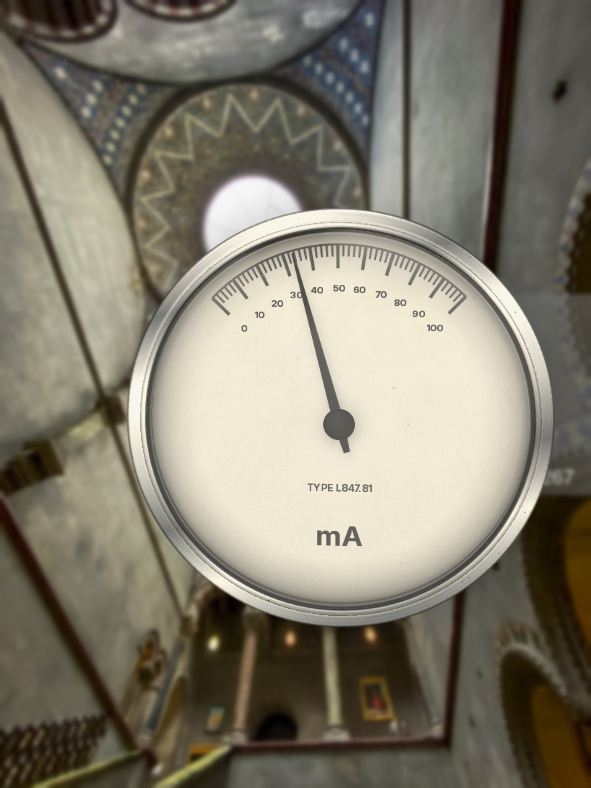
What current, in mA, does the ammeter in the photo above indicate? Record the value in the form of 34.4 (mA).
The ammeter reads 34 (mA)
